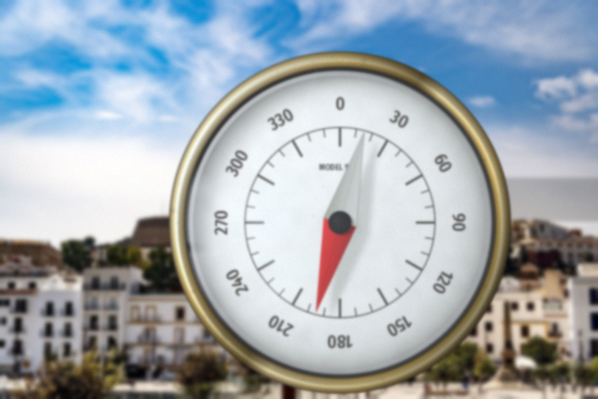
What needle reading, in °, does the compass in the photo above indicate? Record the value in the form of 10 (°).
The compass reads 195 (°)
